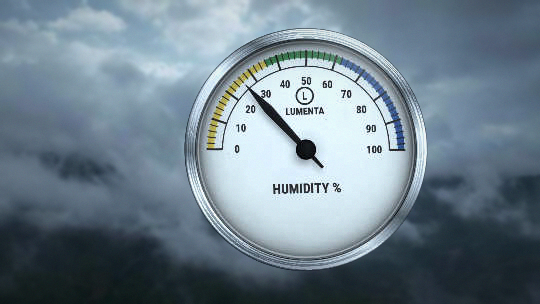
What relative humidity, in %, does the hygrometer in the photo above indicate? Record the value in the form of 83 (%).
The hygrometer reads 26 (%)
